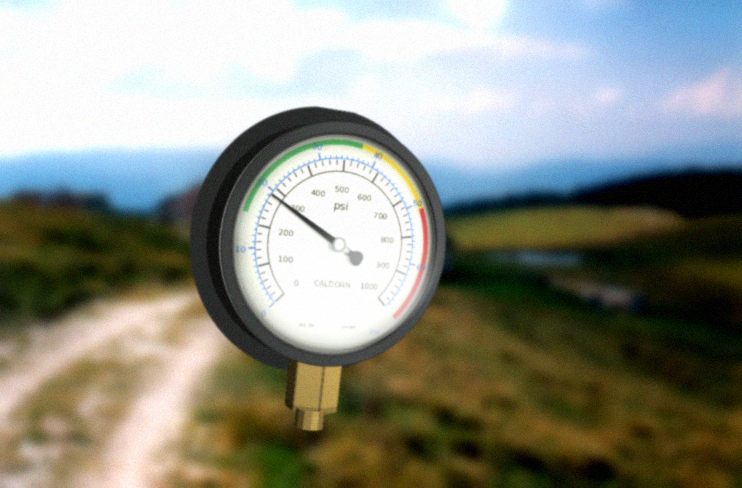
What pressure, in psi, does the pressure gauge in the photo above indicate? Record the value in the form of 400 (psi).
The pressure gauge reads 280 (psi)
